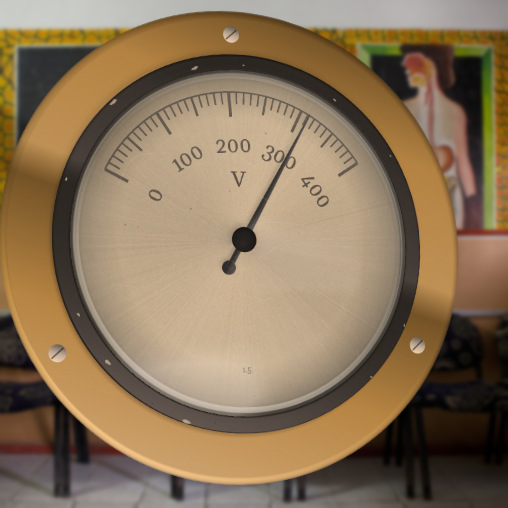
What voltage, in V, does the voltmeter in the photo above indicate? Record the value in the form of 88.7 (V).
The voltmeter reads 310 (V)
